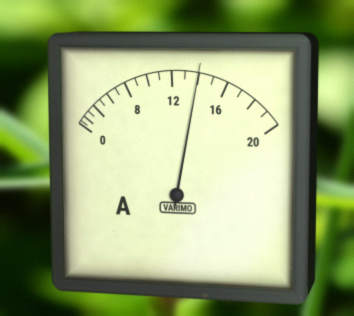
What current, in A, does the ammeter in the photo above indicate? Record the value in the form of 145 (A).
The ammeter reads 14 (A)
